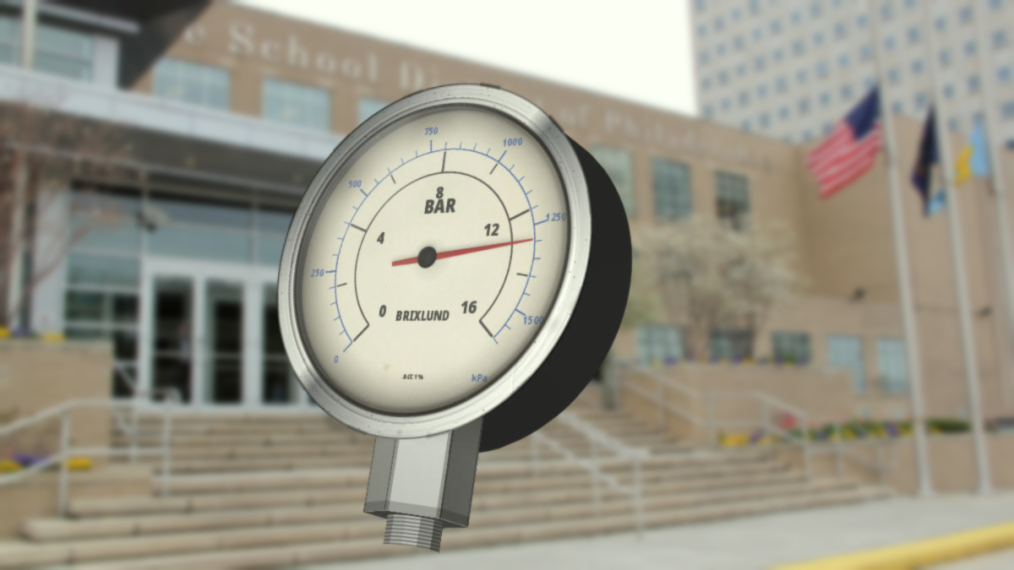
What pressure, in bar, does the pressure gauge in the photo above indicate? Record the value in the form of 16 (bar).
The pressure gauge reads 13 (bar)
